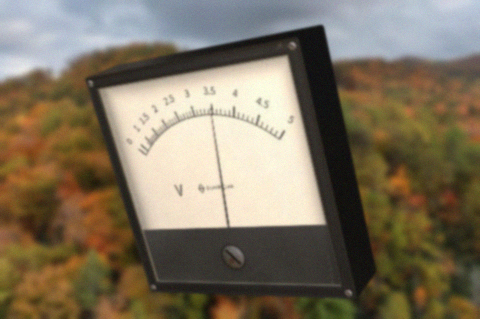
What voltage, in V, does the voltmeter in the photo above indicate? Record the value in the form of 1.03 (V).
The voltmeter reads 3.5 (V)
